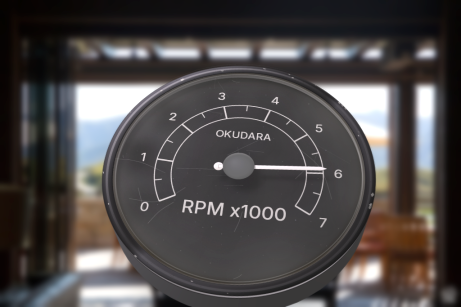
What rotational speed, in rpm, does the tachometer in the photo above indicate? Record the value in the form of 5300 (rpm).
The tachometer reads 6000 (rpm)
